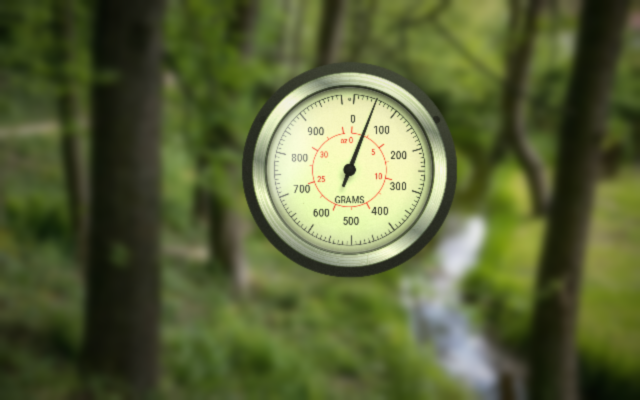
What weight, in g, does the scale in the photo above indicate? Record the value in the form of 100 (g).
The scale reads 50 (g)
